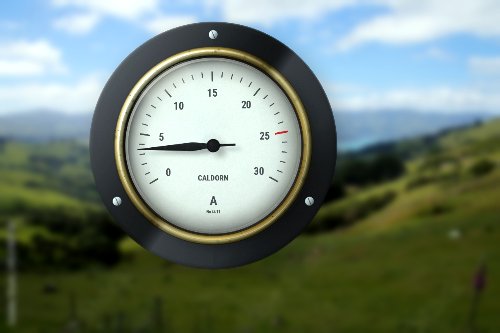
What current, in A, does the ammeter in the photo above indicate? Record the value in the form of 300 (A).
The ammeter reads 3.5 (A)
